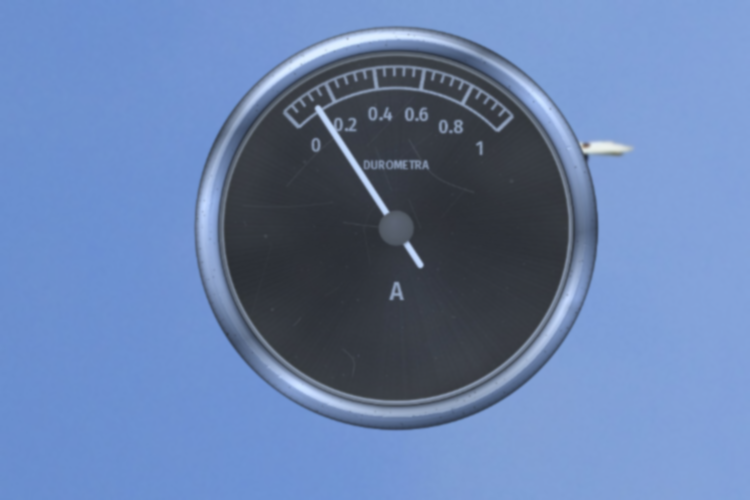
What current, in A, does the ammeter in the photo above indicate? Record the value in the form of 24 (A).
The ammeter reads 0.12 (A)
